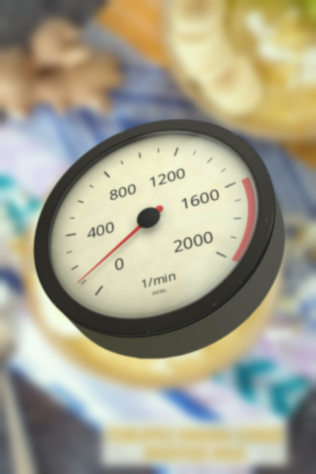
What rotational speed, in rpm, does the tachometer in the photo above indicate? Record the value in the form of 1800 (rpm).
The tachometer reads 100 (rpm)
